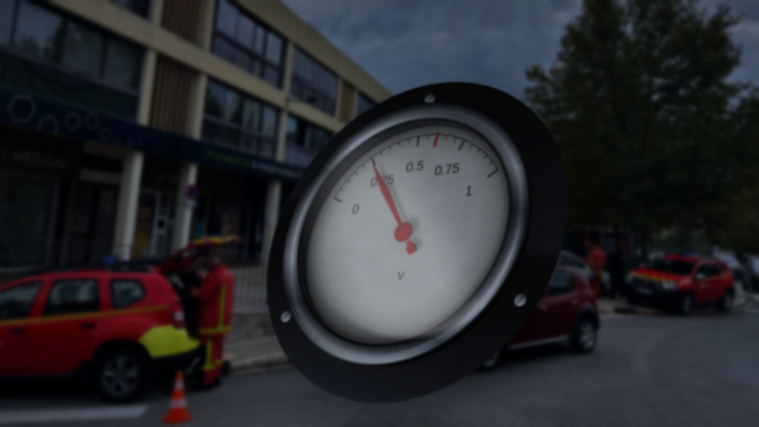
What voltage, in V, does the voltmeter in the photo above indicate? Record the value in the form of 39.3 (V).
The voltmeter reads 0.25 (V)
